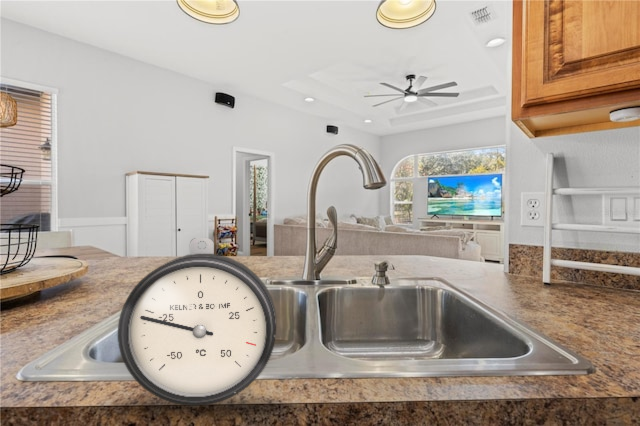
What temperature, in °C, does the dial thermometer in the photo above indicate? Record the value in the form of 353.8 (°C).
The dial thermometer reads -27.5 (°C)
